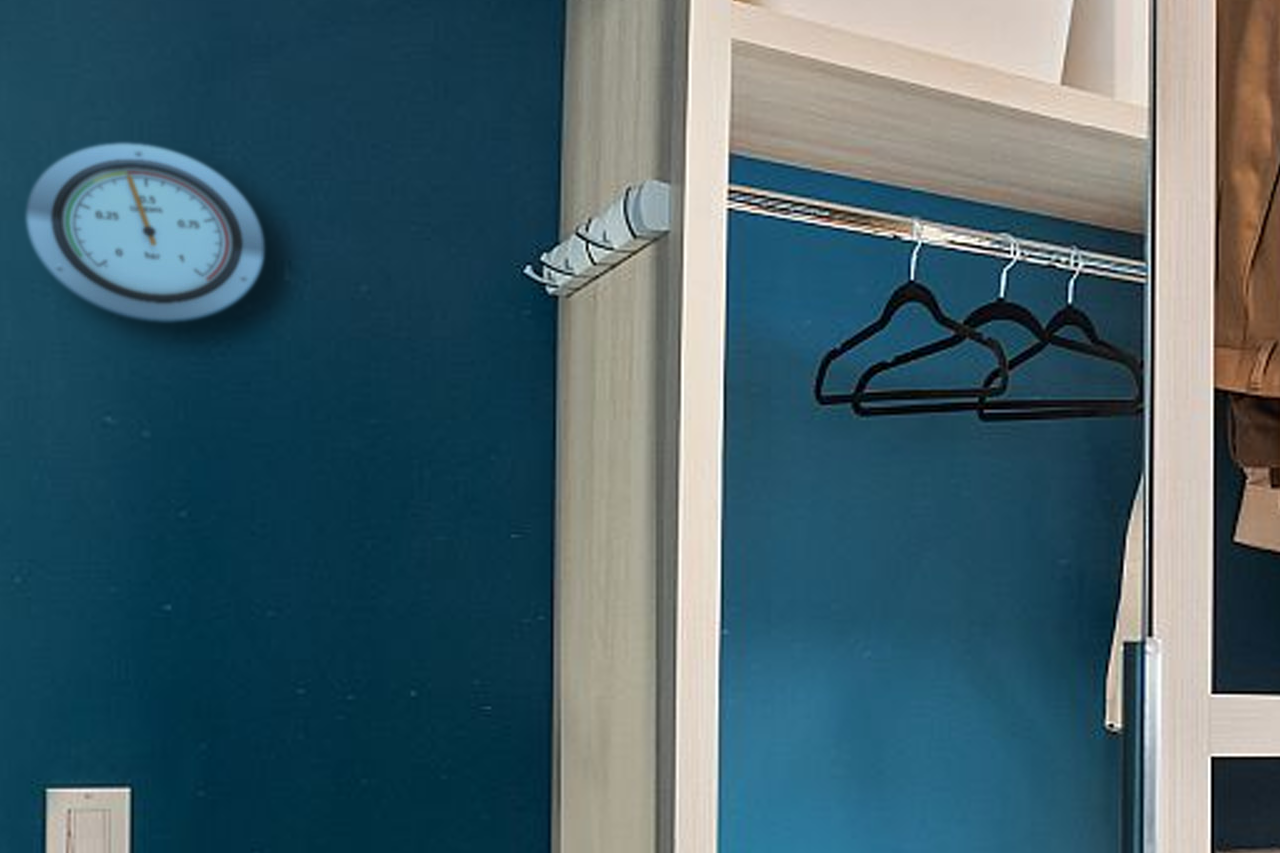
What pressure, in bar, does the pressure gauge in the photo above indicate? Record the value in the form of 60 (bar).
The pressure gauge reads 0.45 (bar)
